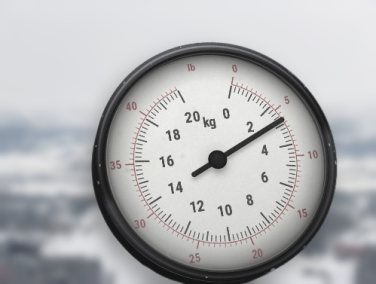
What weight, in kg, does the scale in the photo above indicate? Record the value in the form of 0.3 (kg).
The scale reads 2.8 (kg)
